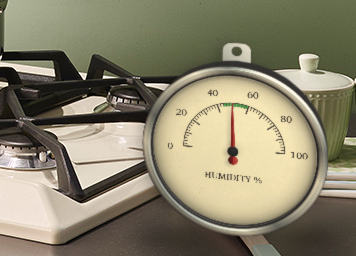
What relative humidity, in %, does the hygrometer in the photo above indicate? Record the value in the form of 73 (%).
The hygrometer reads 50 (%)
